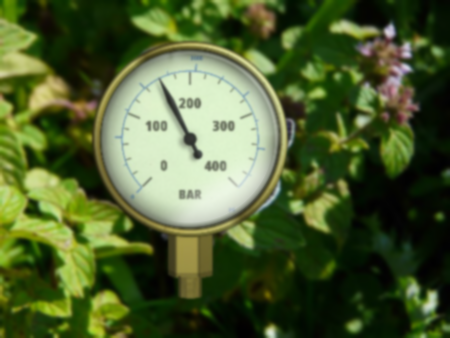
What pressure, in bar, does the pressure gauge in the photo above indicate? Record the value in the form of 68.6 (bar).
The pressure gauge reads 160 (bar)
